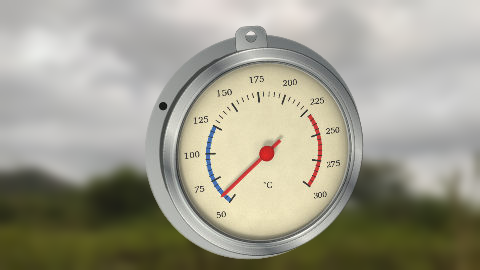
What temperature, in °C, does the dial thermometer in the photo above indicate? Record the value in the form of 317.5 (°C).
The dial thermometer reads 60 (°C)
